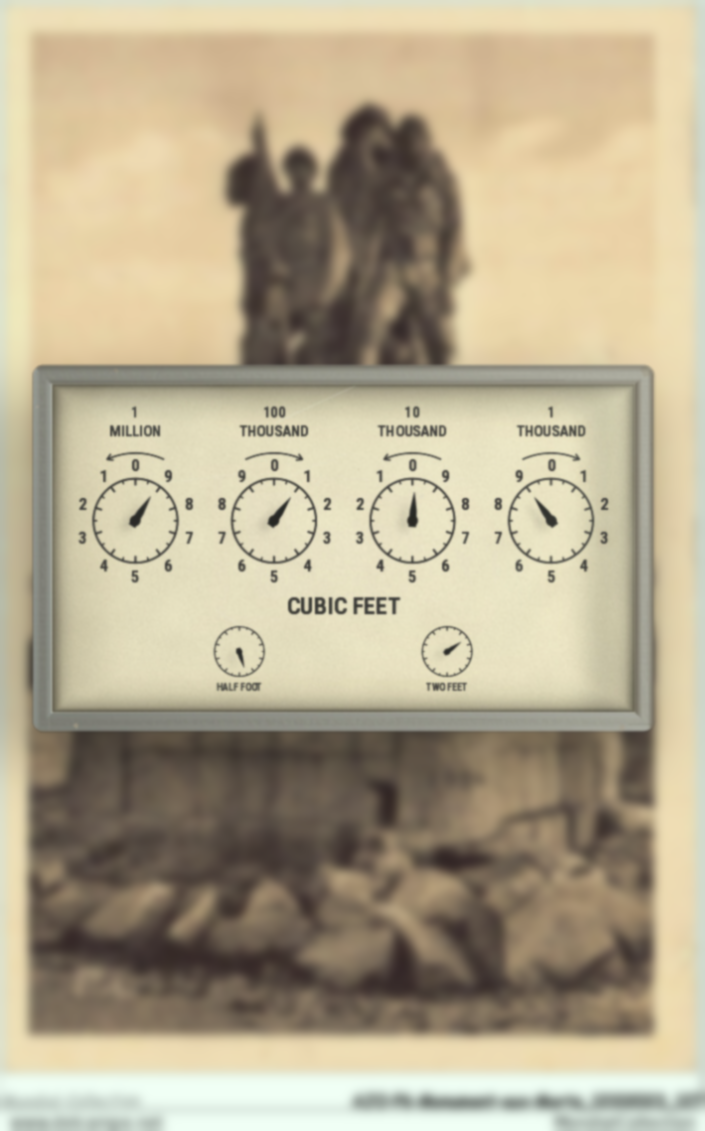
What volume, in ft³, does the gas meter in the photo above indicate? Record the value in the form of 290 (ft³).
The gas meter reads 909900 (ft³)
